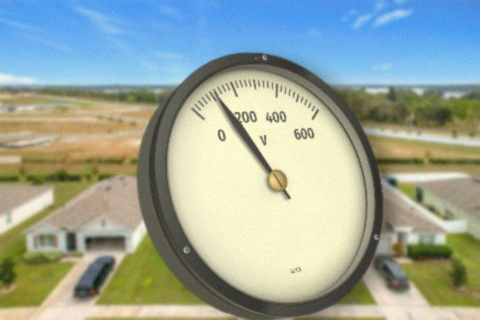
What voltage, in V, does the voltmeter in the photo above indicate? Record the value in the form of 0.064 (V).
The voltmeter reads 100 (V)
